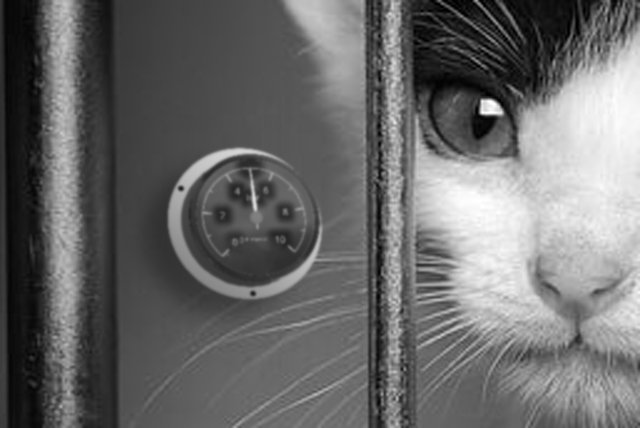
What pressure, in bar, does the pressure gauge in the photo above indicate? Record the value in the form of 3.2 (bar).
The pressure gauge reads 5 (bar)
